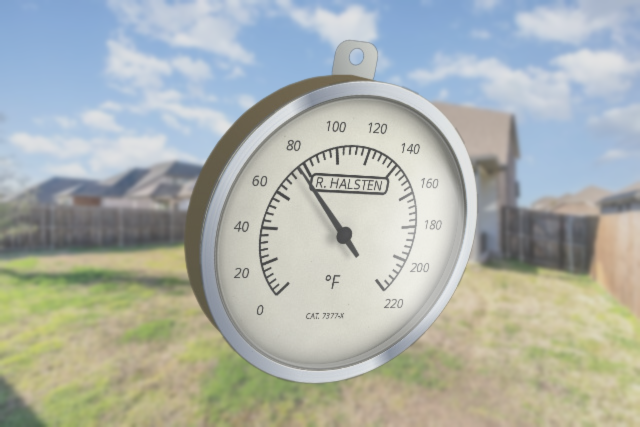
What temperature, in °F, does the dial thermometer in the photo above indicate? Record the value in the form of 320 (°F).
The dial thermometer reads 76 (°F)
